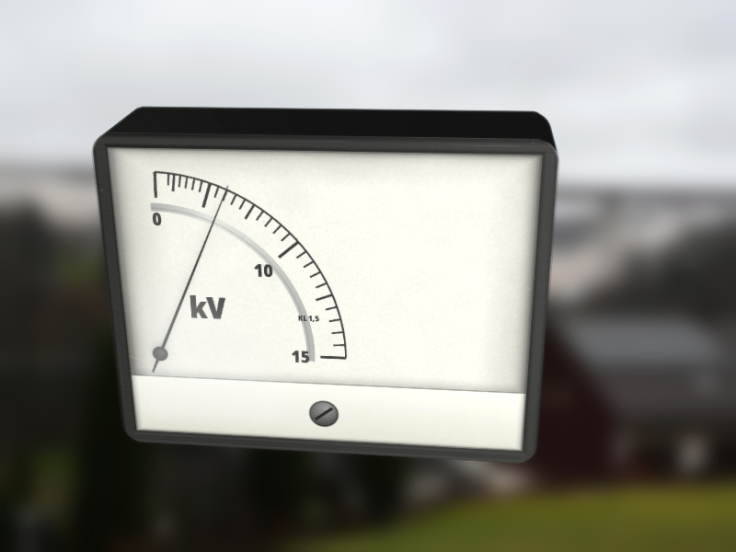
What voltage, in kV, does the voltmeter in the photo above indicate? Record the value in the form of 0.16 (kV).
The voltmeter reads 6 (kV)
